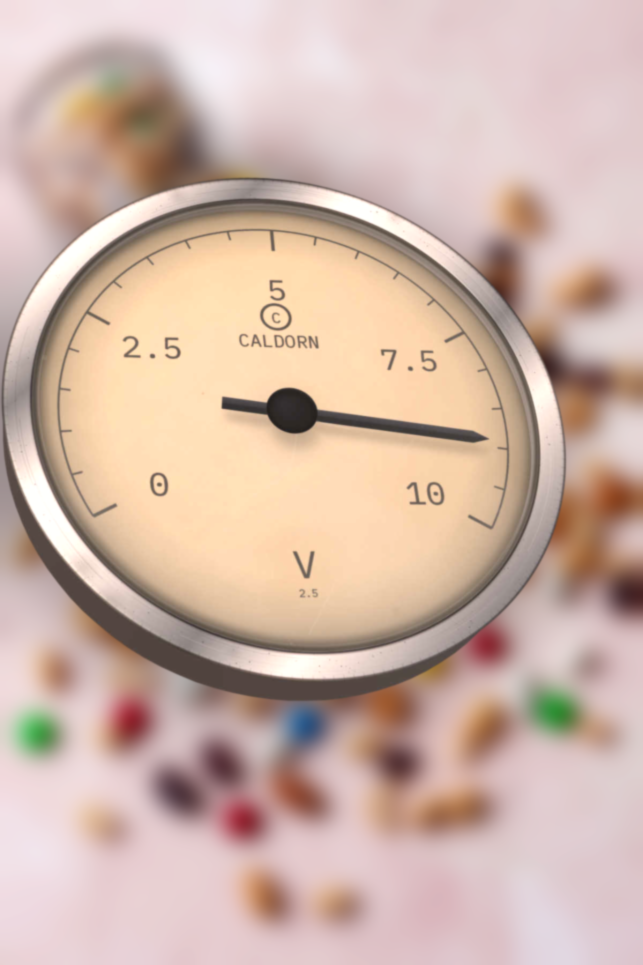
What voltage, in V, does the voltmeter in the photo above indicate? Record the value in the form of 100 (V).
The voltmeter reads 9 (V)
